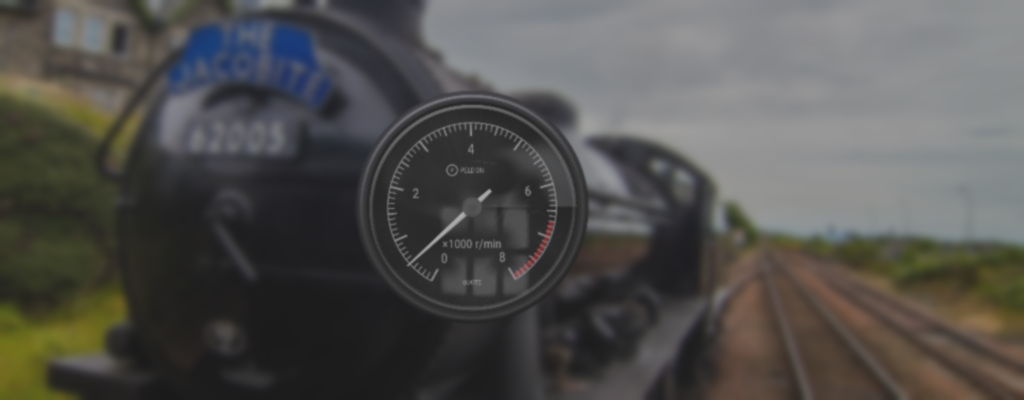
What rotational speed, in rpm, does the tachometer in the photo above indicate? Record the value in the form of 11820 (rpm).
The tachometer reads 500 (rpm)
